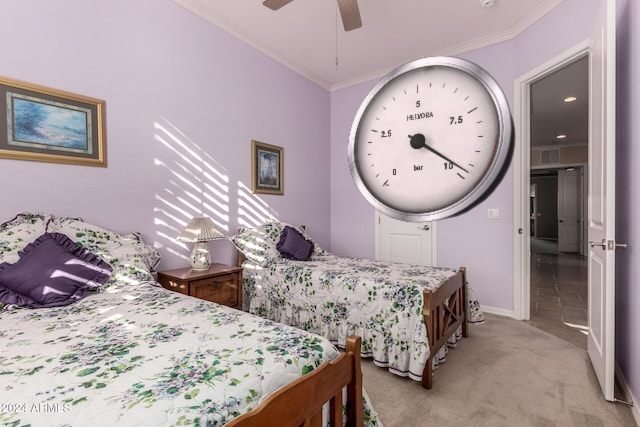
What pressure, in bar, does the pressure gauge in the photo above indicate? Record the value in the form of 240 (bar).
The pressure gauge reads 9.75 (bar)
